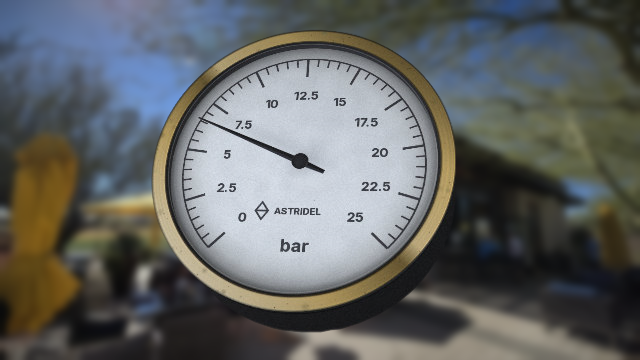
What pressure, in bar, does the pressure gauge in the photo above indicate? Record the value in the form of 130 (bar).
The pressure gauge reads 6.5 (bar)
